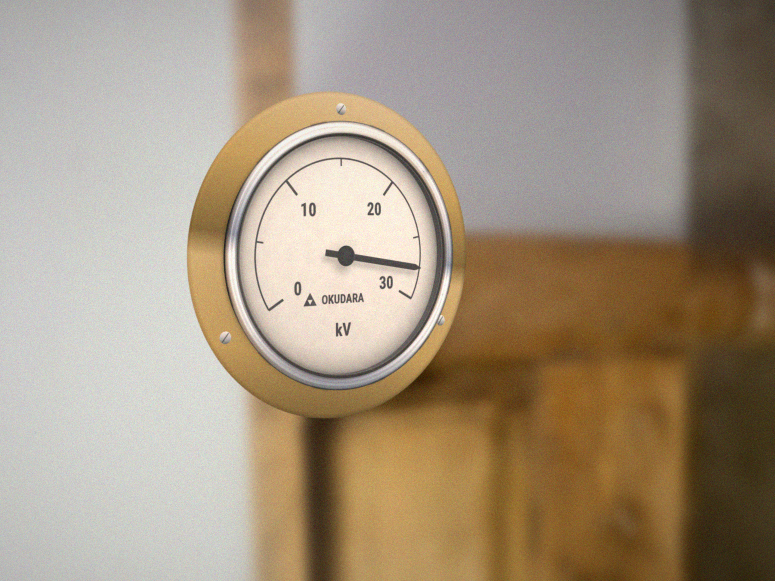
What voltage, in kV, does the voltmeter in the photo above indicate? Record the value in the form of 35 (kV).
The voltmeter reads 27.5 (kV)
